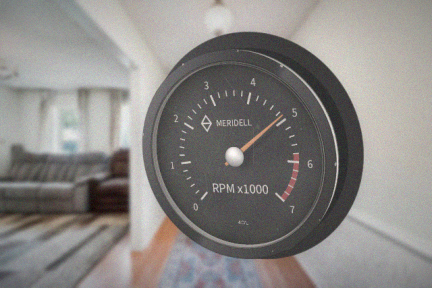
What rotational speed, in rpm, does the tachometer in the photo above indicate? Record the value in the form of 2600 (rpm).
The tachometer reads 4900 (rpm)
